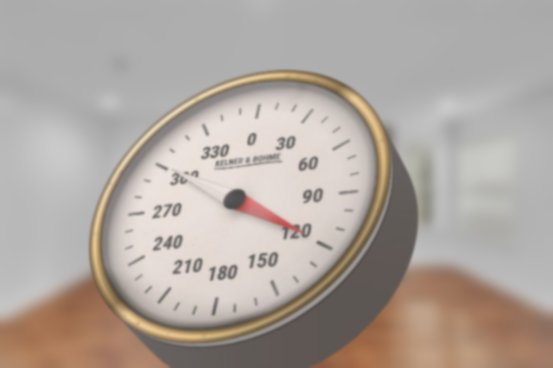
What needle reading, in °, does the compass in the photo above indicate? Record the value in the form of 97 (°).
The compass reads 120 (°)
